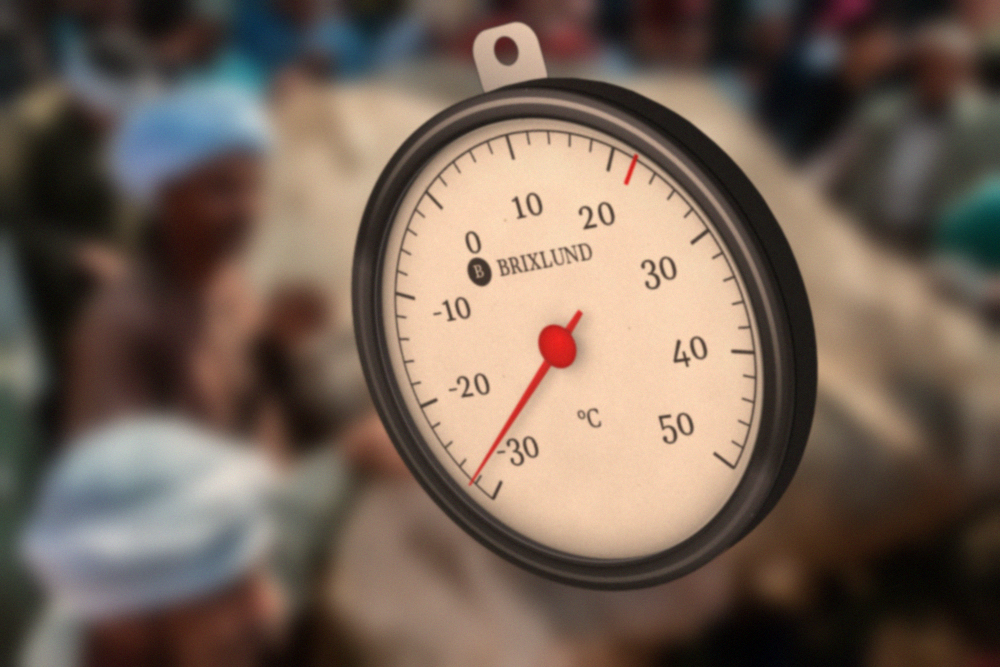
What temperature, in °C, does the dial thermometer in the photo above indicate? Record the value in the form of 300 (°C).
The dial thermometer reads -28 (°C)
